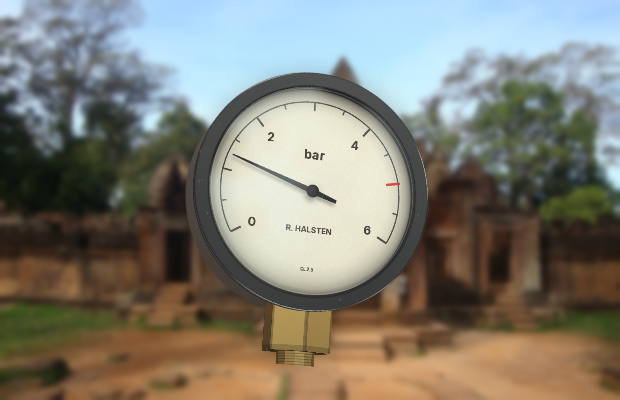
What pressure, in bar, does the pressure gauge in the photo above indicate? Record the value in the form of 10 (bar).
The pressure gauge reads 1.25 (bar)
